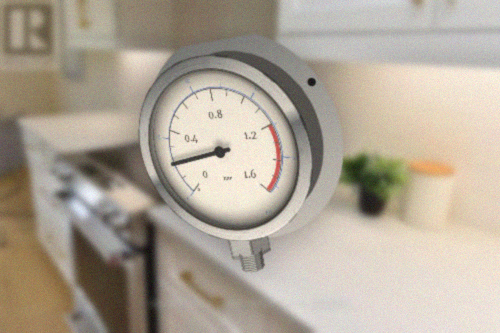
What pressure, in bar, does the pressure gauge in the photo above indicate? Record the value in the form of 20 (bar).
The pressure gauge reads 0.2 (bar)
